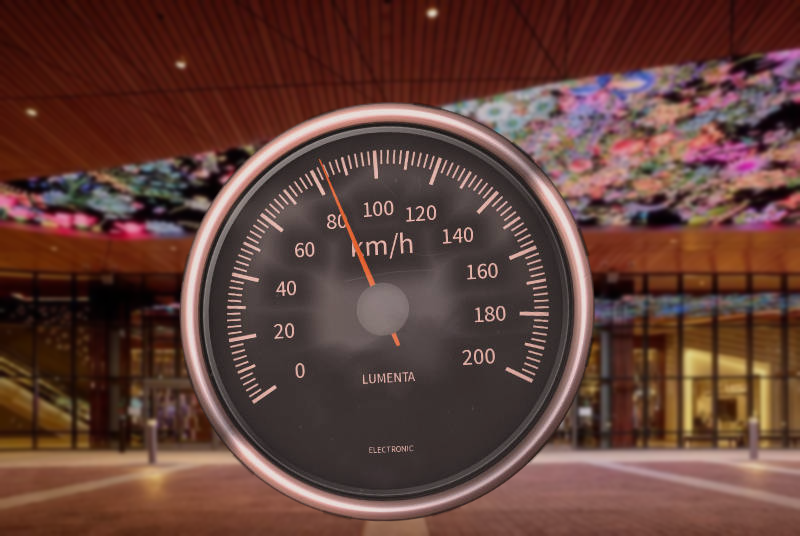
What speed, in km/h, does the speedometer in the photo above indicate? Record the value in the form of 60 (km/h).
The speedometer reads 84 (km/h)
